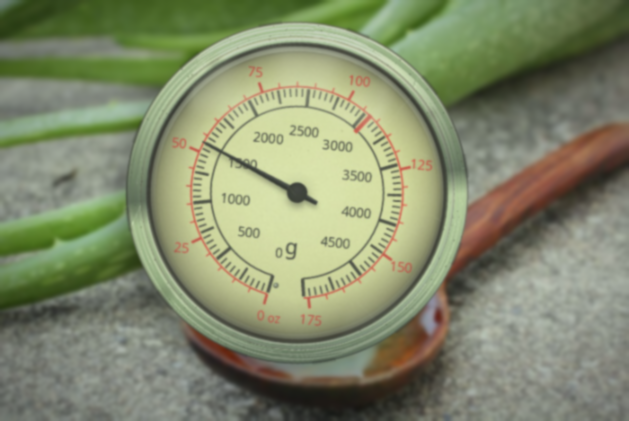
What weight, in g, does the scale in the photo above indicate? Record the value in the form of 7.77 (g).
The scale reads 1500 (g)
